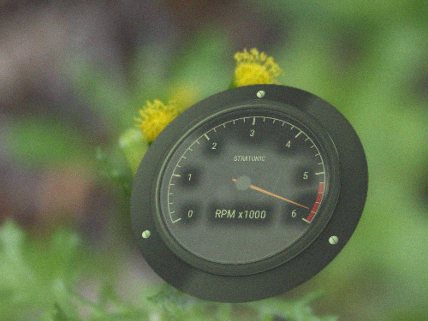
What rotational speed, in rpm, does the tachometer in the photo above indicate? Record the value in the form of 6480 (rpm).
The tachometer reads 5800 (rpm)
